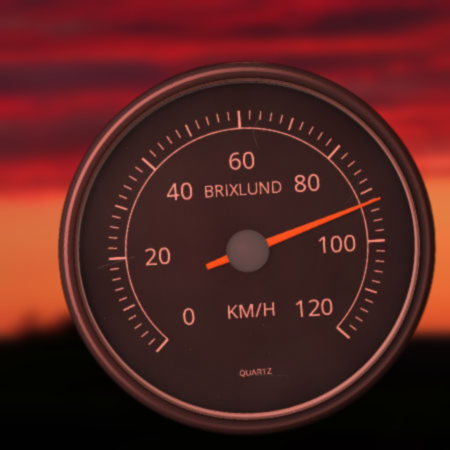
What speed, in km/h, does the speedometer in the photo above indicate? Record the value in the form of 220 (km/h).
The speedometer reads 92 (km/h)
